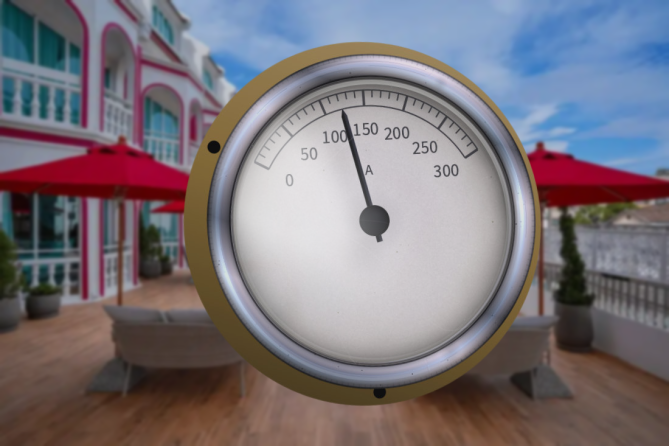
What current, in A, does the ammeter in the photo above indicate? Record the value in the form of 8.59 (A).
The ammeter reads 120 (A)
